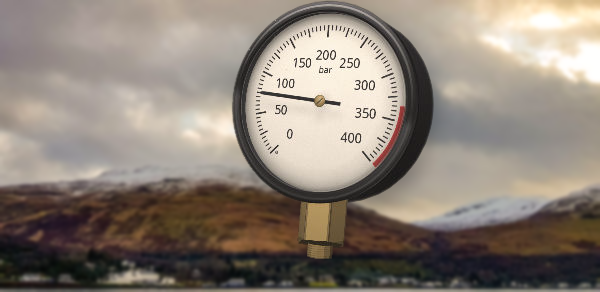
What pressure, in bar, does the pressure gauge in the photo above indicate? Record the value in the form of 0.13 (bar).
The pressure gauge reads 75 (bar)
